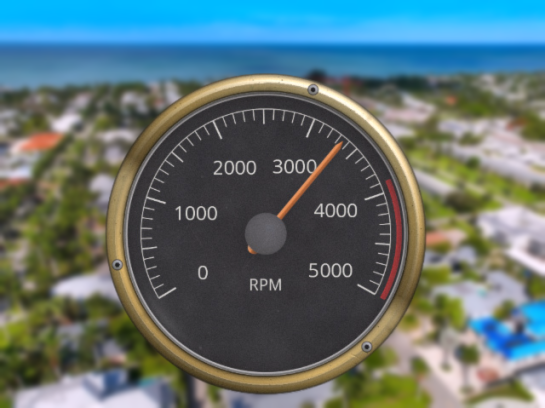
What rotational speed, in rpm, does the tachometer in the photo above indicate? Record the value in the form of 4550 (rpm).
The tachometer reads 3350 (rpm)
